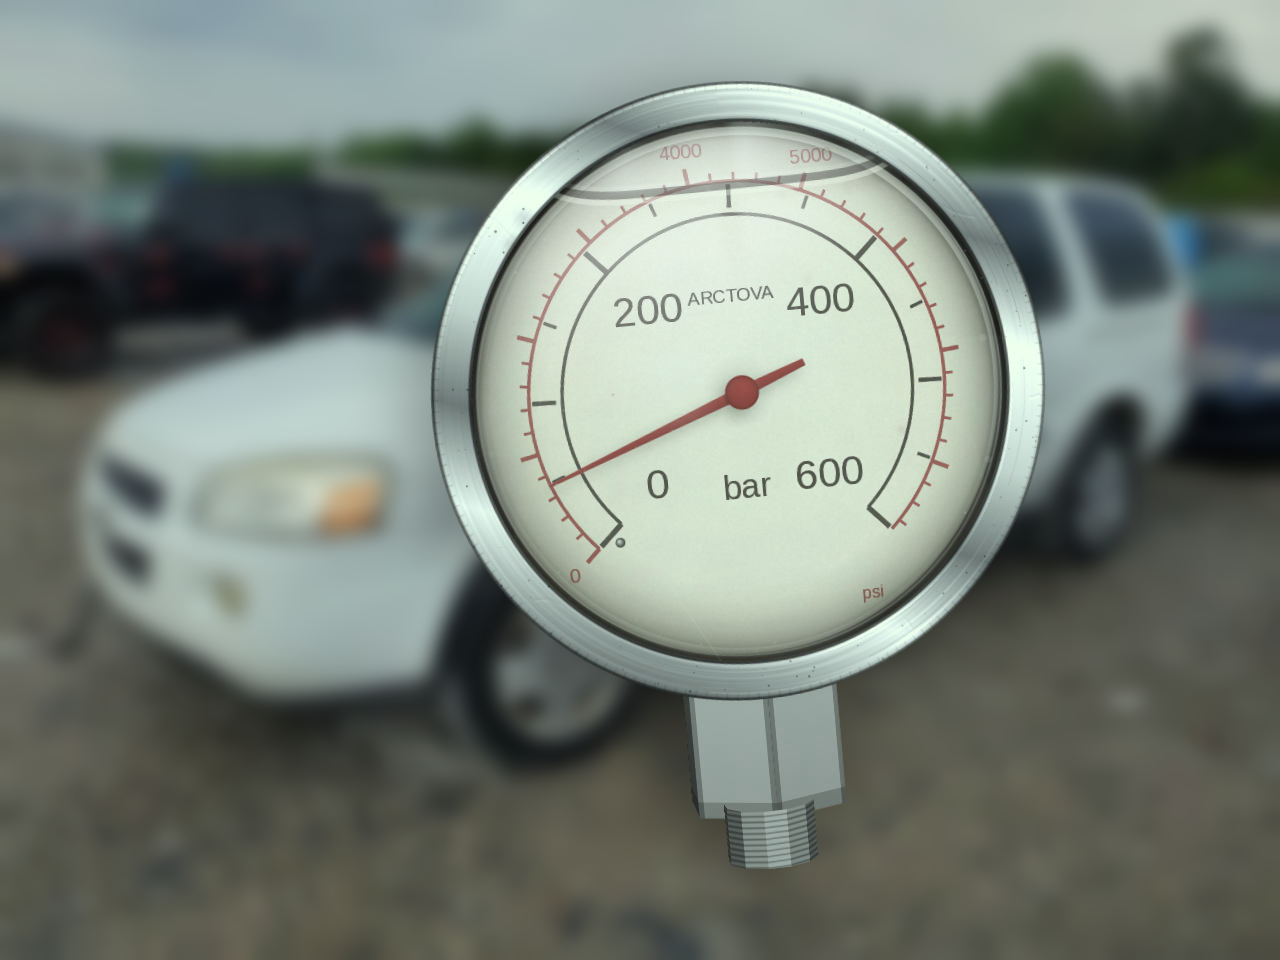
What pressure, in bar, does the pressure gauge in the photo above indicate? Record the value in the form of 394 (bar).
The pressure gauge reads 50 (bar)
